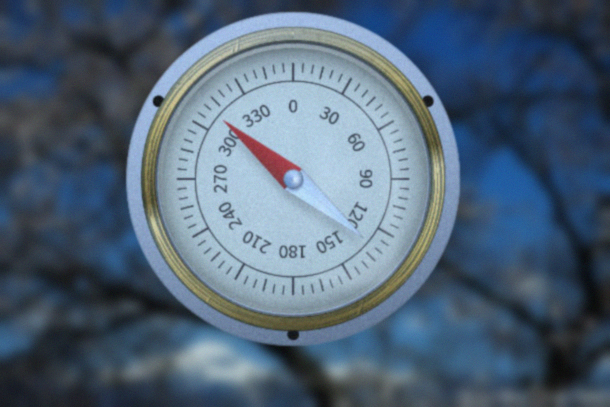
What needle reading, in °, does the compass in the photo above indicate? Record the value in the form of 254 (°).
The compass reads 310 (°)
